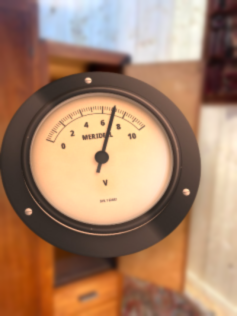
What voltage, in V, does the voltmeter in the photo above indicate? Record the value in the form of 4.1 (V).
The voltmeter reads 7 (V)
